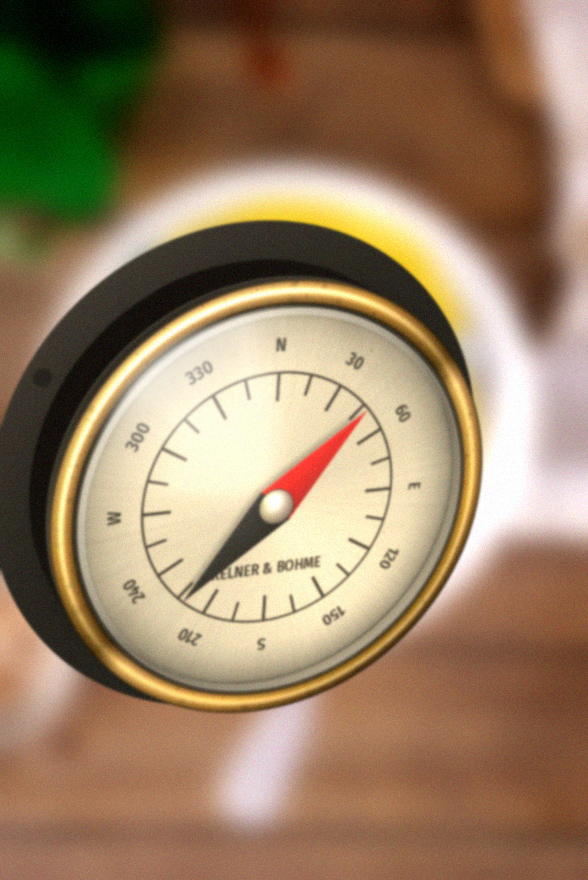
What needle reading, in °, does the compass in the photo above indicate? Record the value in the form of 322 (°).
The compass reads 45 (°)
